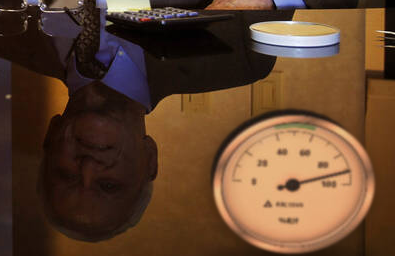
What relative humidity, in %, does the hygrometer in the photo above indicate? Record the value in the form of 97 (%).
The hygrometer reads 90 (%)
